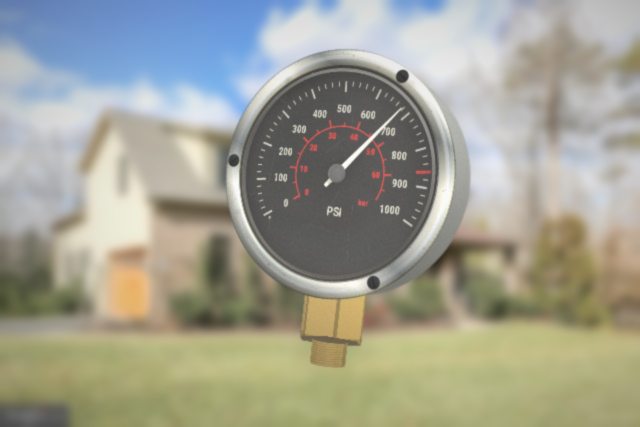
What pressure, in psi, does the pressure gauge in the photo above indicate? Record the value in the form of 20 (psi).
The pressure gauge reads 680 (psi)
